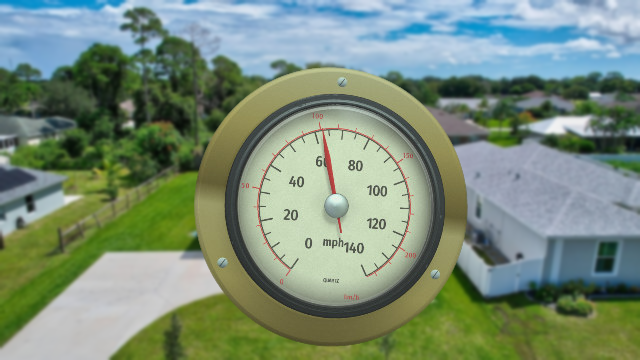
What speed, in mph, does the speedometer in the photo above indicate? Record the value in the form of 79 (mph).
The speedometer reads 62.5 (mph)
